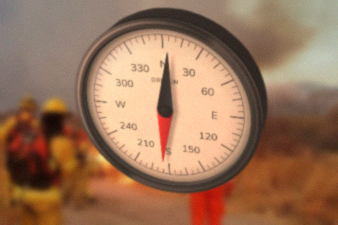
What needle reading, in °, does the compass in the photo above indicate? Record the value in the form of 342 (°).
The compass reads 185 (°)
